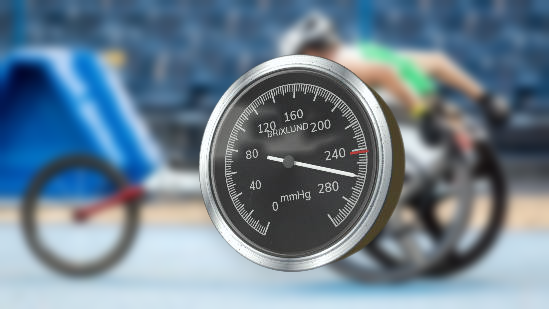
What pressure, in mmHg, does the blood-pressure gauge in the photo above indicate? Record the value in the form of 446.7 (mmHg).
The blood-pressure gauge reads 260 (mmHg)
